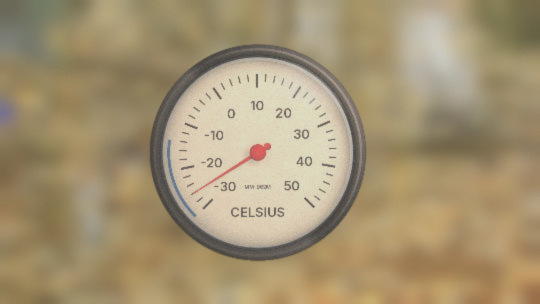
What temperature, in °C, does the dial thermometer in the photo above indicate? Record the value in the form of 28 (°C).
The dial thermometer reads -26 (°C)
